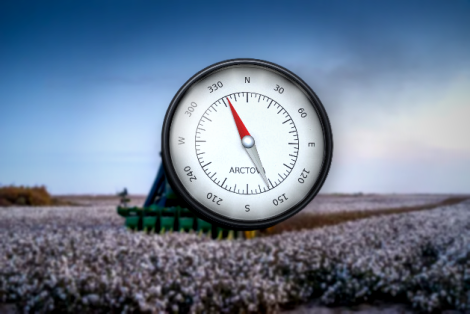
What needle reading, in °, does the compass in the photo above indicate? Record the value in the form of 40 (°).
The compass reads 335 (°)
